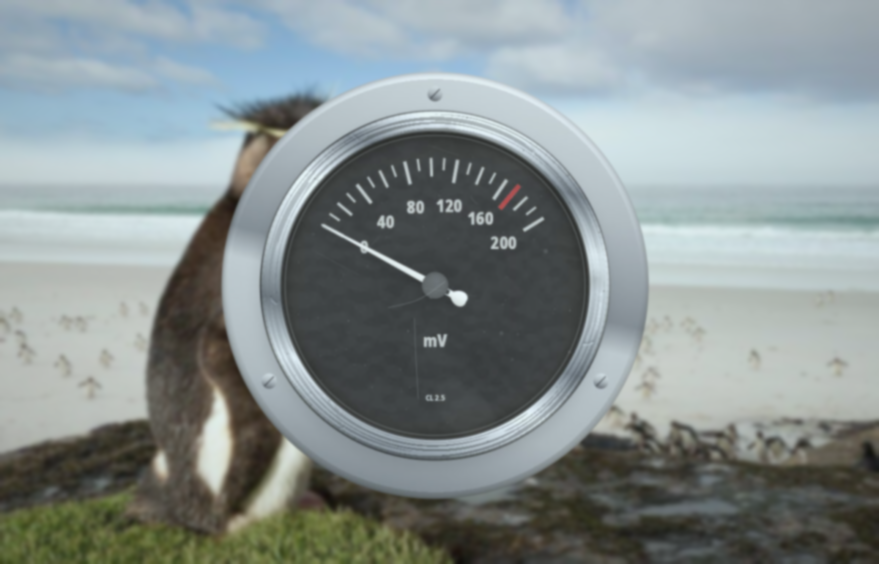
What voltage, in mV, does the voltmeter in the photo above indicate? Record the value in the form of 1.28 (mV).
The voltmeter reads 0 (mV)
